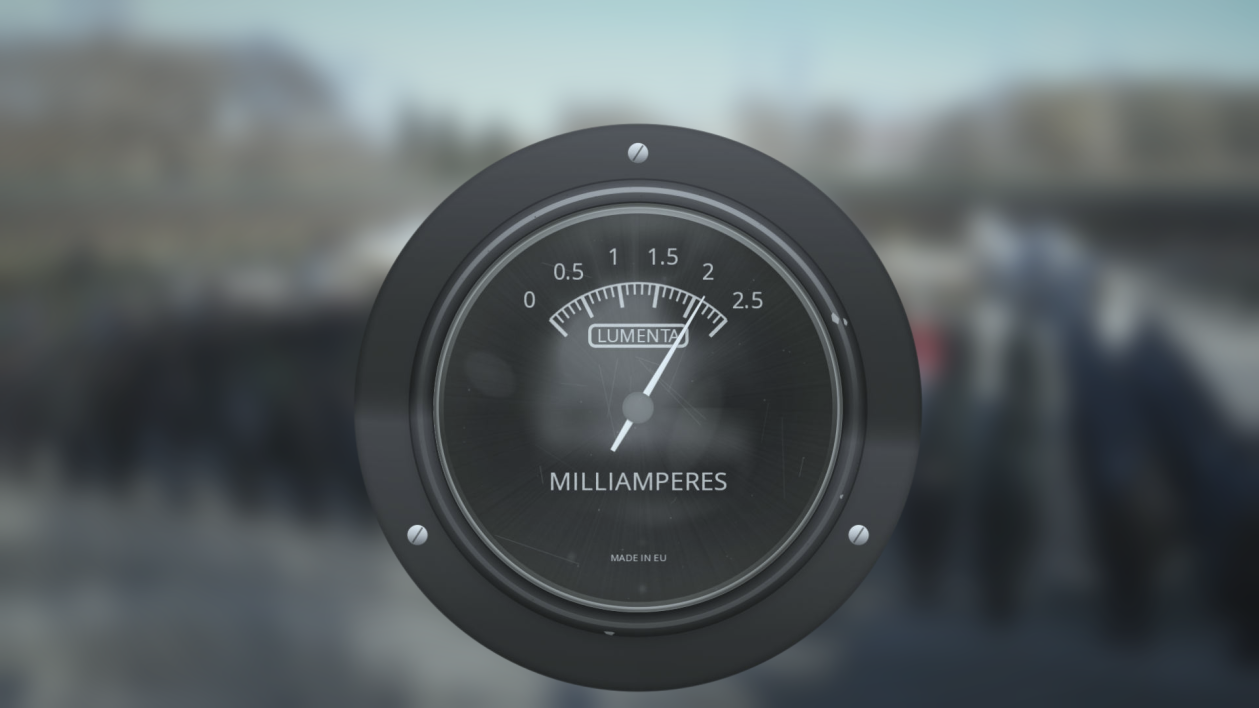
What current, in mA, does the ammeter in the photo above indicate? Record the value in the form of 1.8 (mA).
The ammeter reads 2.1 (mA)
